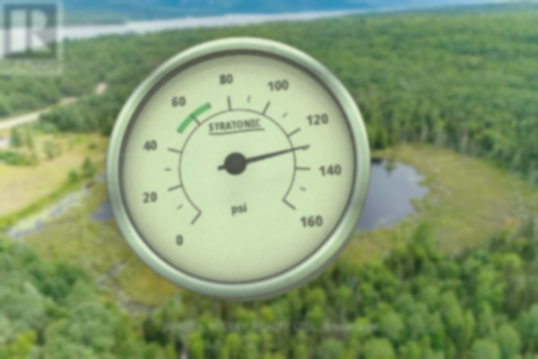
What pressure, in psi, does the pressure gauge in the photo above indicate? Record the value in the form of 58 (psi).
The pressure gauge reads 130 (psi)
